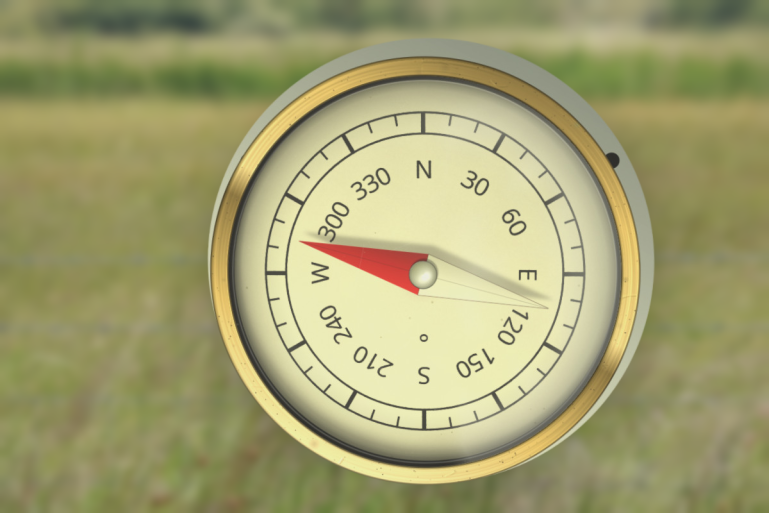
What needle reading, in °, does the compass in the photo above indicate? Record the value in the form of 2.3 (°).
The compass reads 285 (°)
